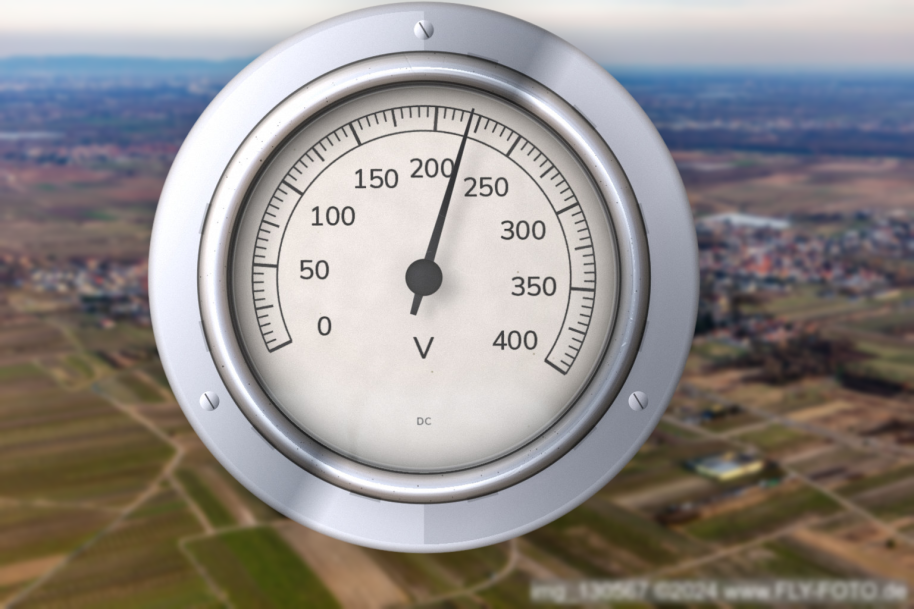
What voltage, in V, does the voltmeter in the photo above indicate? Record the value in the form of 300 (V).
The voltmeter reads 220 (V)
